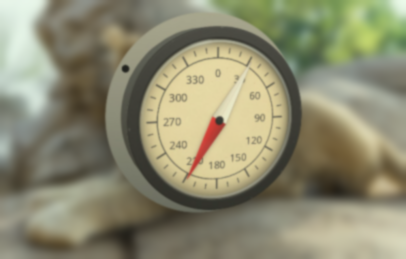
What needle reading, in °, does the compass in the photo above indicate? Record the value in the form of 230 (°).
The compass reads 210 (°)
